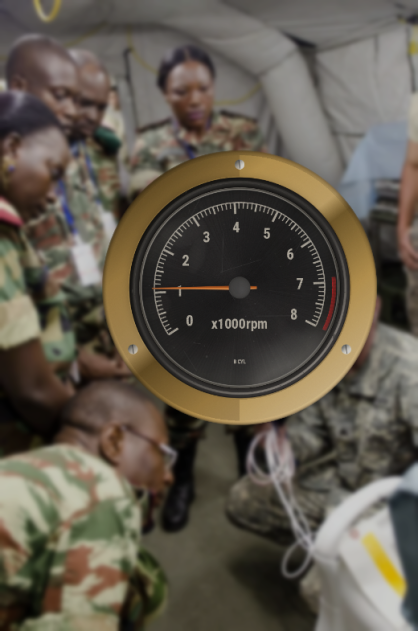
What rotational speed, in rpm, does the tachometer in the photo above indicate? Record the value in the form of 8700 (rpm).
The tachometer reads 1100 (rpm)
